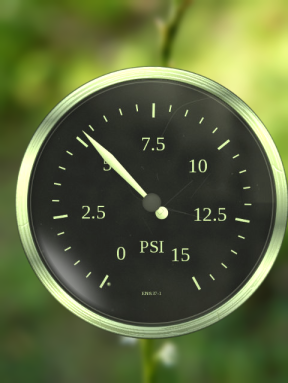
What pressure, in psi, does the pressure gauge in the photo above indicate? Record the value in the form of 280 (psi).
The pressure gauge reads 5.25 (psi)
